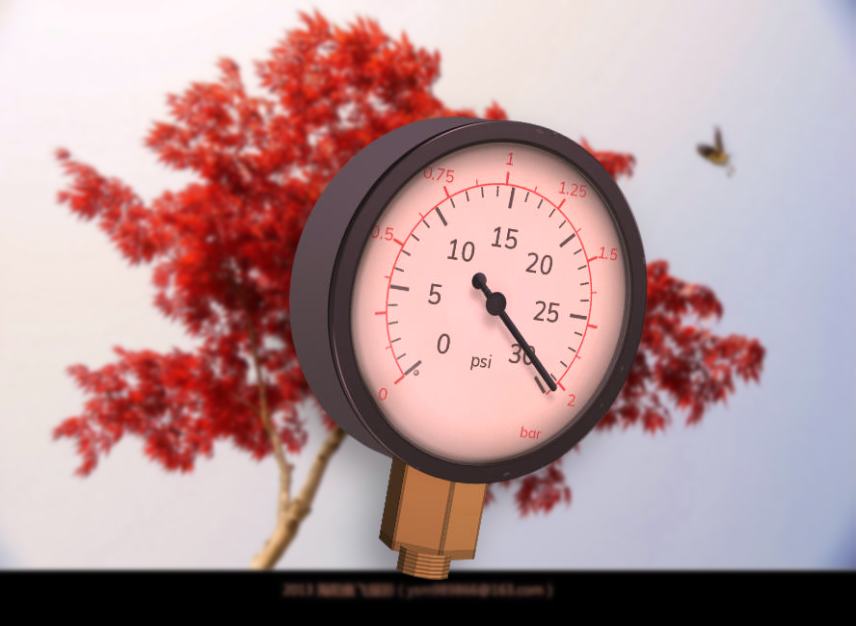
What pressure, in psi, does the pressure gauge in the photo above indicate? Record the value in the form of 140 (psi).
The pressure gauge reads 29.5 (psi)
